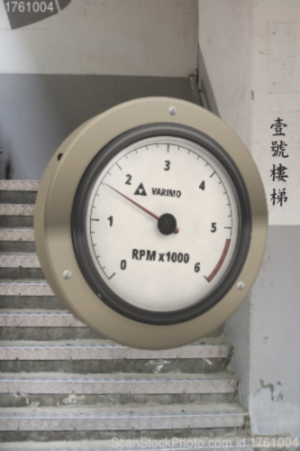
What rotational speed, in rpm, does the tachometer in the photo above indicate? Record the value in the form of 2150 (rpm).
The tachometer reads 1600 (rpm)
